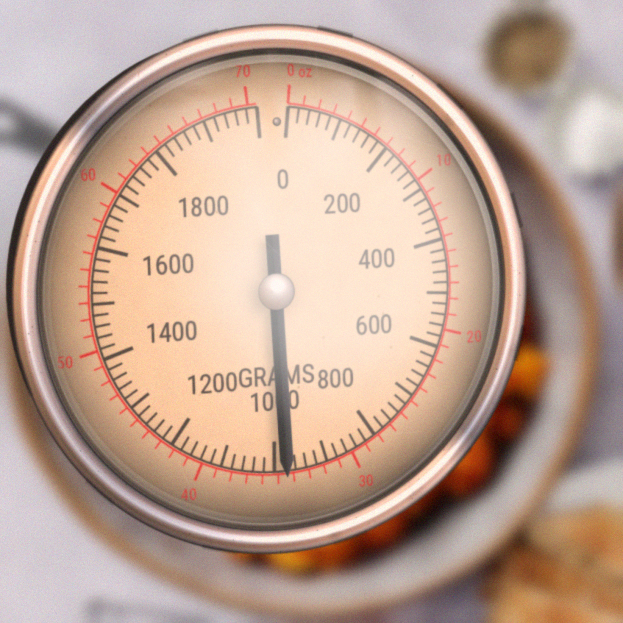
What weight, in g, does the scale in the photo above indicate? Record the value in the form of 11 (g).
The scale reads 980 (g)
